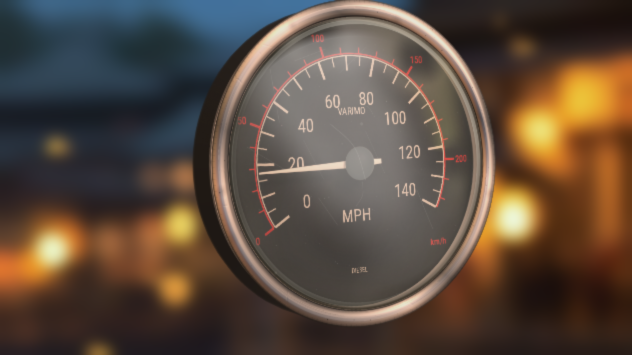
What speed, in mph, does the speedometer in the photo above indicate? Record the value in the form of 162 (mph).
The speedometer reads 17.5 (mph)
